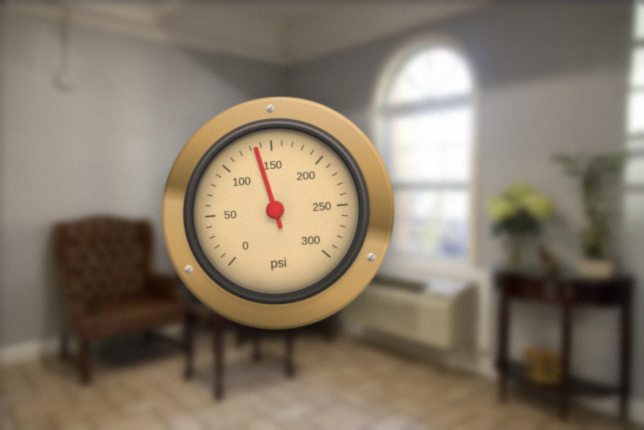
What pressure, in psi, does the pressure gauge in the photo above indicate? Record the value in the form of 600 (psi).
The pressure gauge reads 135 (psi)
